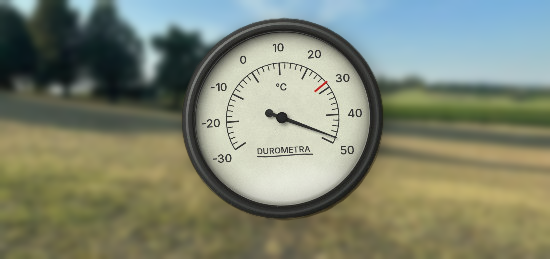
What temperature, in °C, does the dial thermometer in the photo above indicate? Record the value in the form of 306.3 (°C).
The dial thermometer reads 48 (°C)
